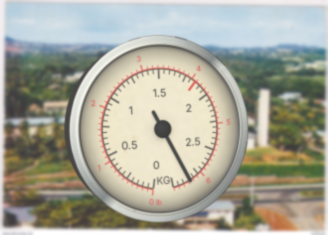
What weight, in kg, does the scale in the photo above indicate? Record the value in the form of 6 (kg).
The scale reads 2.85 (kg)
